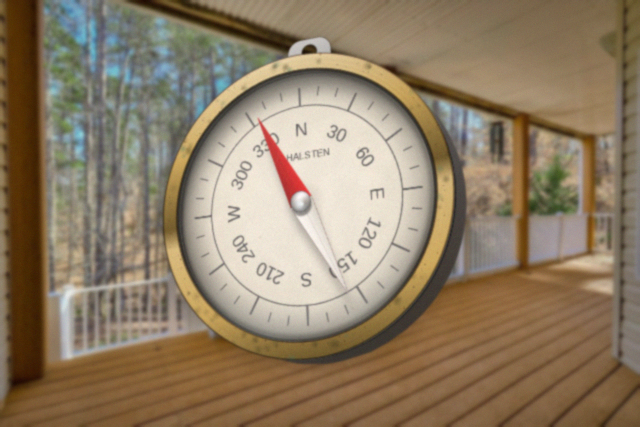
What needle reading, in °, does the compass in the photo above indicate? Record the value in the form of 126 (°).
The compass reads 335 (°)
